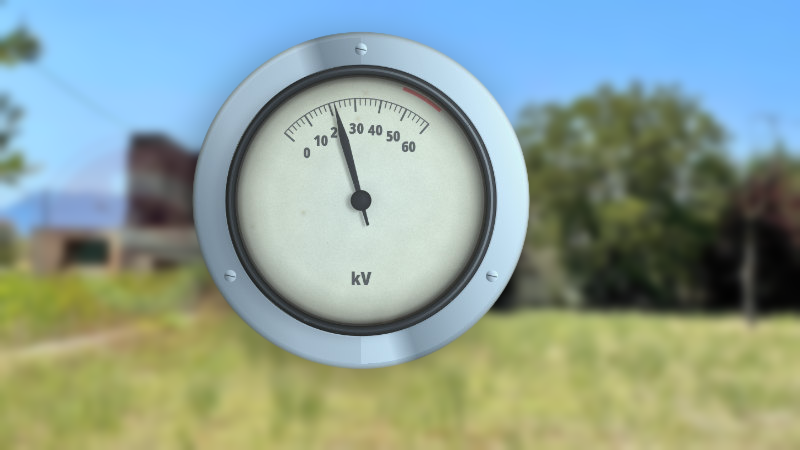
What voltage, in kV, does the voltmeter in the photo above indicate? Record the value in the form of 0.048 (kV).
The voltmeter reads 22 (kV)
